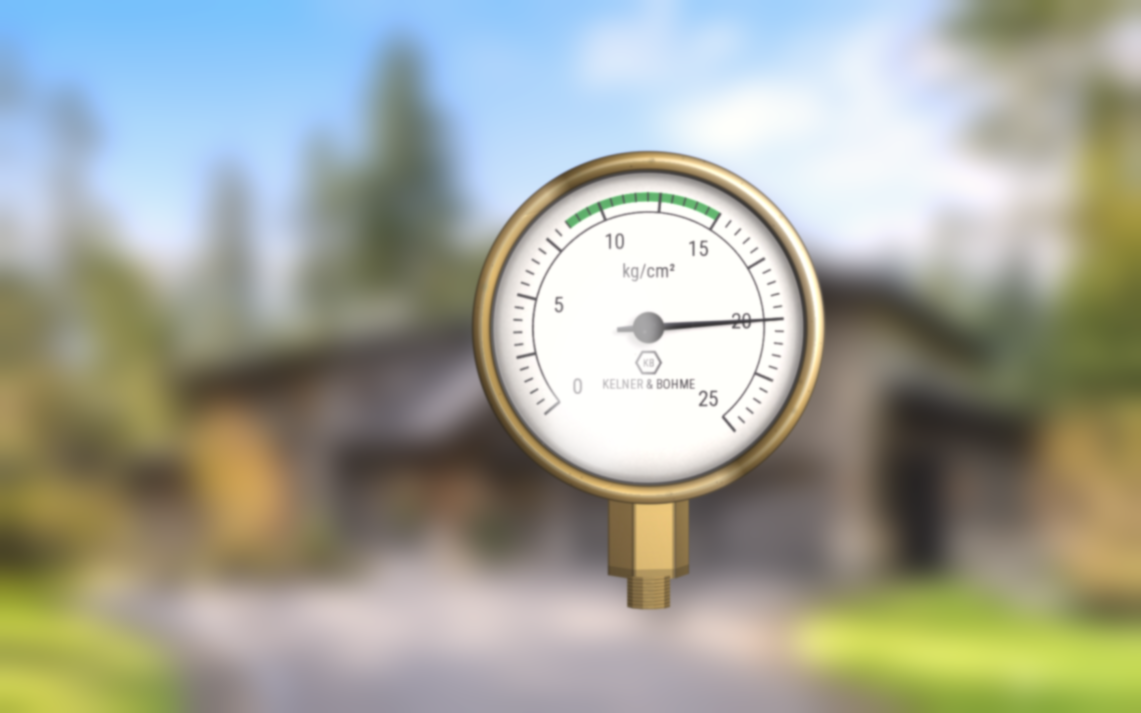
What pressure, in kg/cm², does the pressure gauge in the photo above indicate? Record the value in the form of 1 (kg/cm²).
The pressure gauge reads 20 (kg/cm²)
